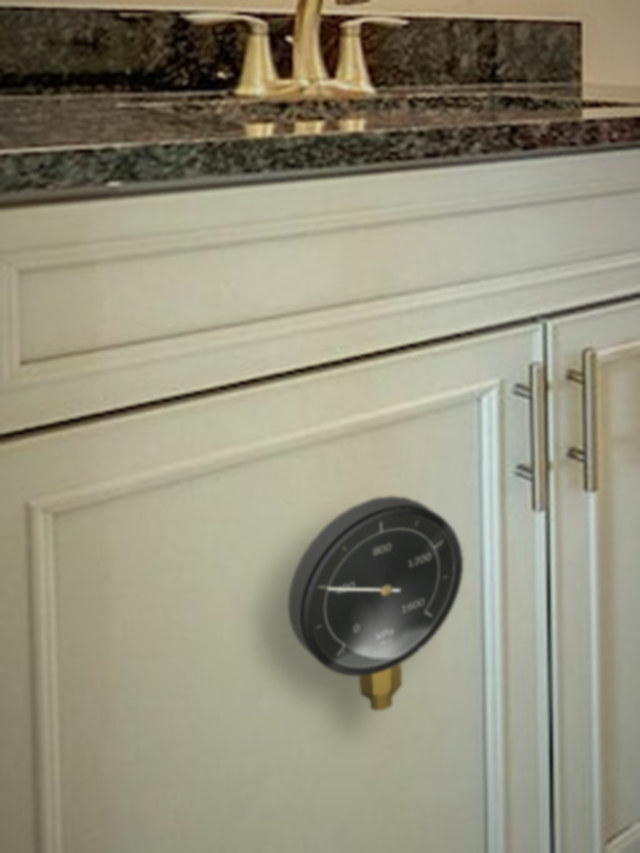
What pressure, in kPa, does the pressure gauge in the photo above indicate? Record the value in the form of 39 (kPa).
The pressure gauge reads 400 (kPa)
